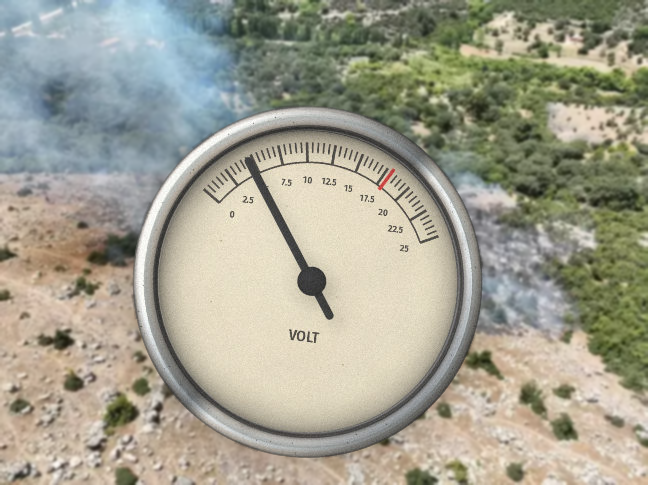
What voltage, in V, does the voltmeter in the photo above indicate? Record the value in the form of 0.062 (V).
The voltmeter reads 4.5 (V)
